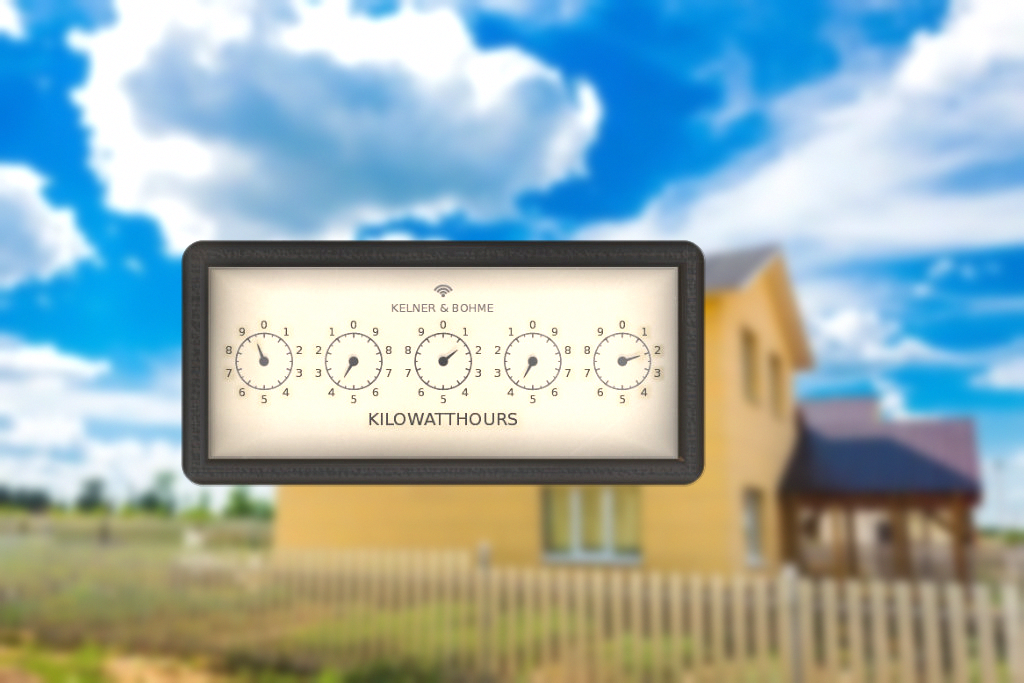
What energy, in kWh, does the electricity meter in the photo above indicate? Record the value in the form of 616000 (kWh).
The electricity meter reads 94142 (kWh)
